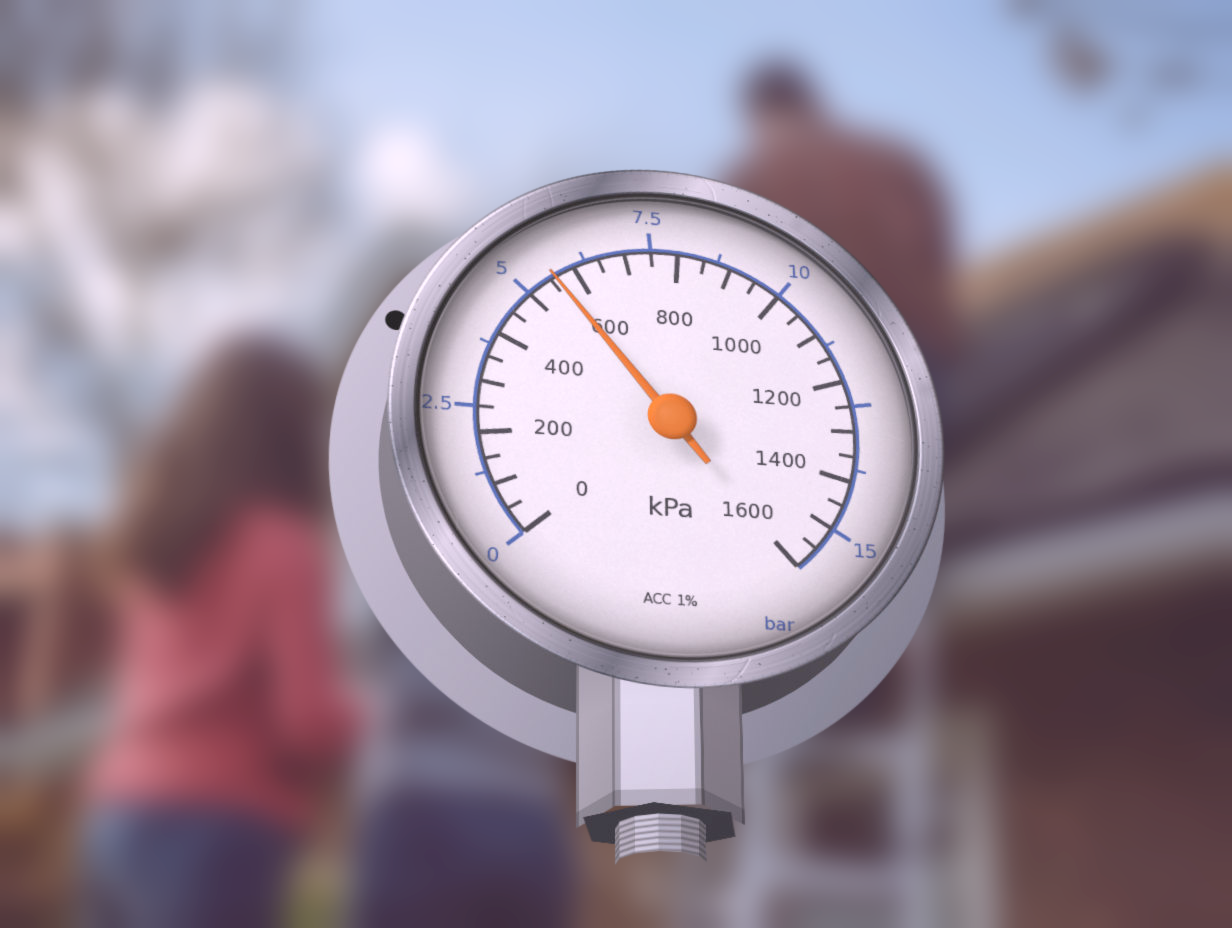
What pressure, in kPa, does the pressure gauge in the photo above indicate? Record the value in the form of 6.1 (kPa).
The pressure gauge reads 550 (kPa)
